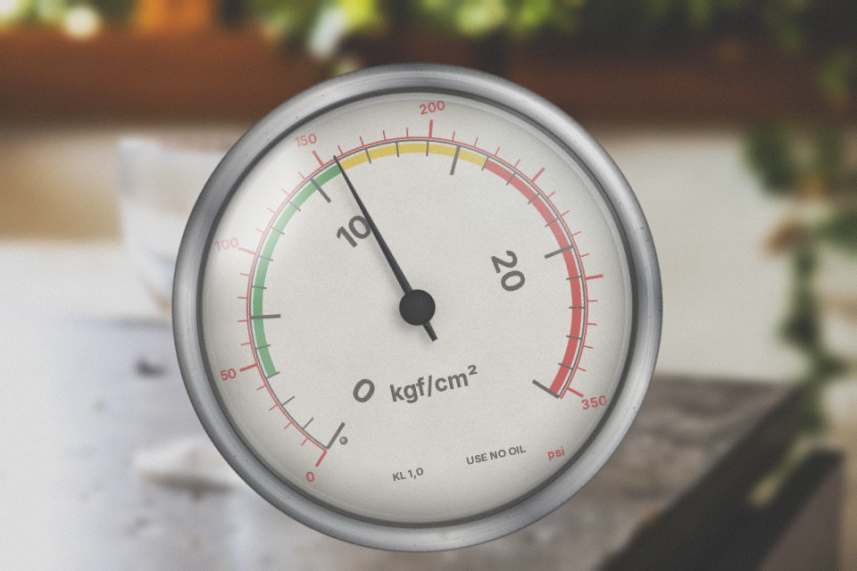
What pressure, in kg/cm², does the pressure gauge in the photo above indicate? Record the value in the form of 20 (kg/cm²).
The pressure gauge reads 11 (kg/cm²)
